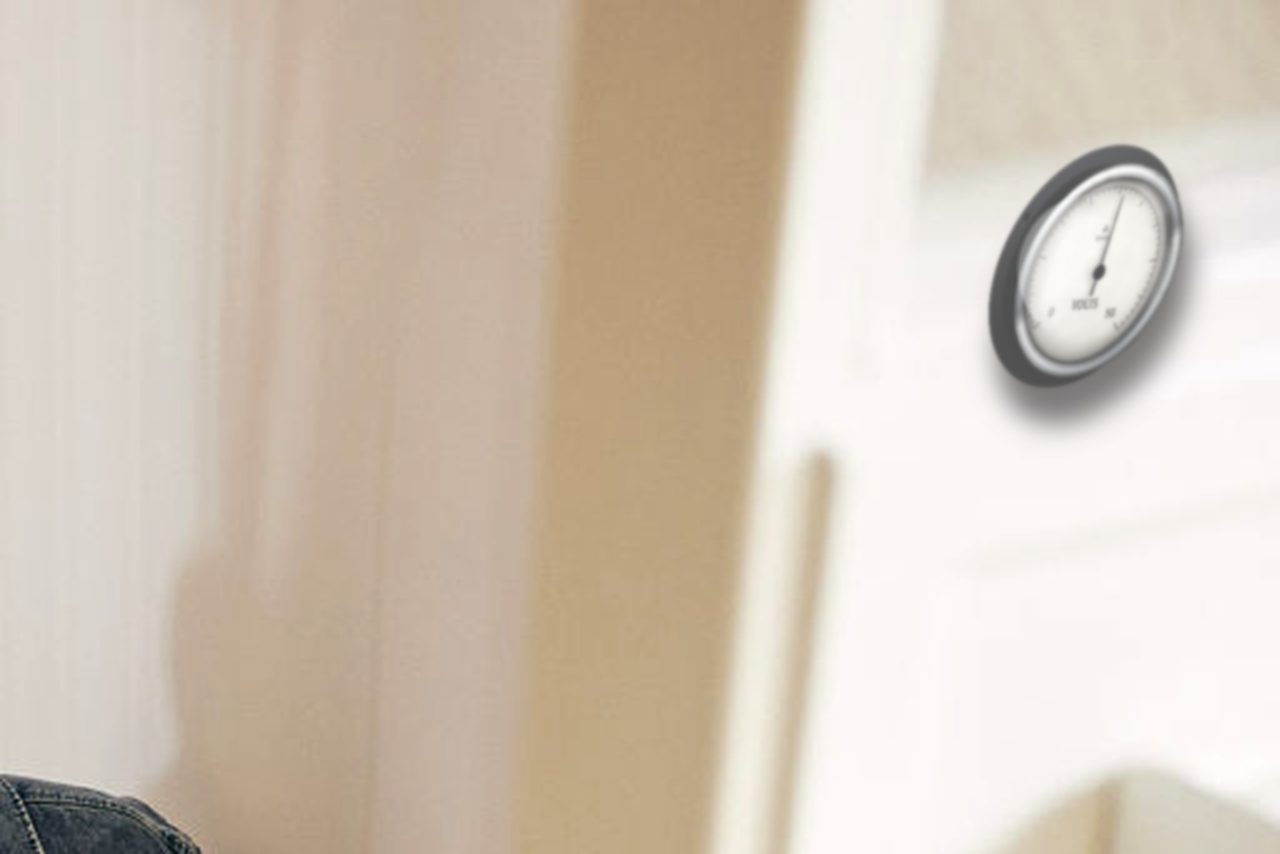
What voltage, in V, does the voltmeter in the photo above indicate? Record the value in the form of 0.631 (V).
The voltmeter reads 25 (V)
